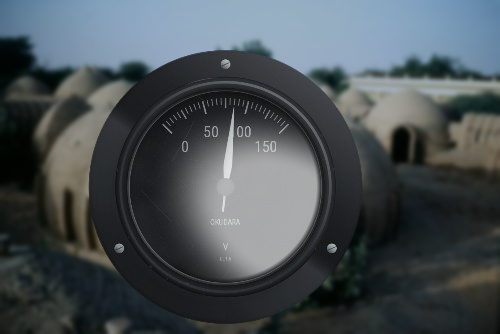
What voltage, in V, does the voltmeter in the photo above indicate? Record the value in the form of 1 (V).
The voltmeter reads 85 (V)
